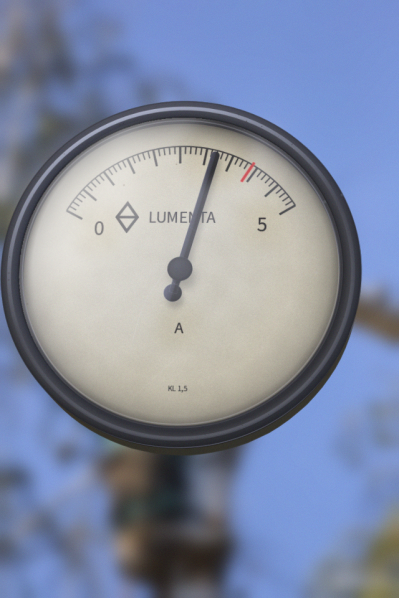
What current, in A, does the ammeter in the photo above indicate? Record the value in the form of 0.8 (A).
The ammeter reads 3.2 (A)
